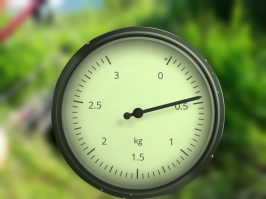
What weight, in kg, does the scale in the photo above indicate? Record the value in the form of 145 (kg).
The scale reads 0.45 (kg)
